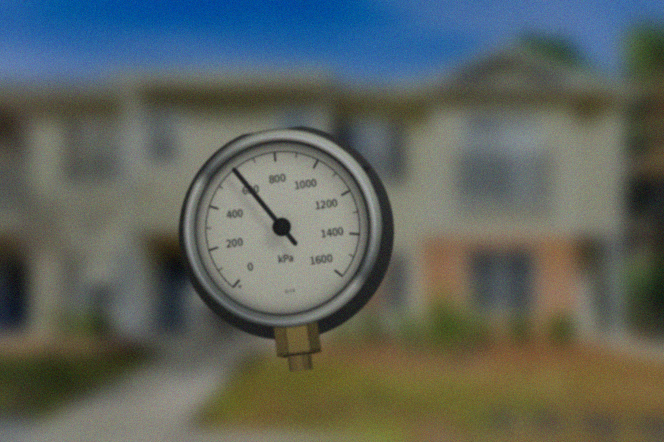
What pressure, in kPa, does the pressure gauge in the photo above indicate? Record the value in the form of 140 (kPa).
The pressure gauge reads 600 (kPa)
